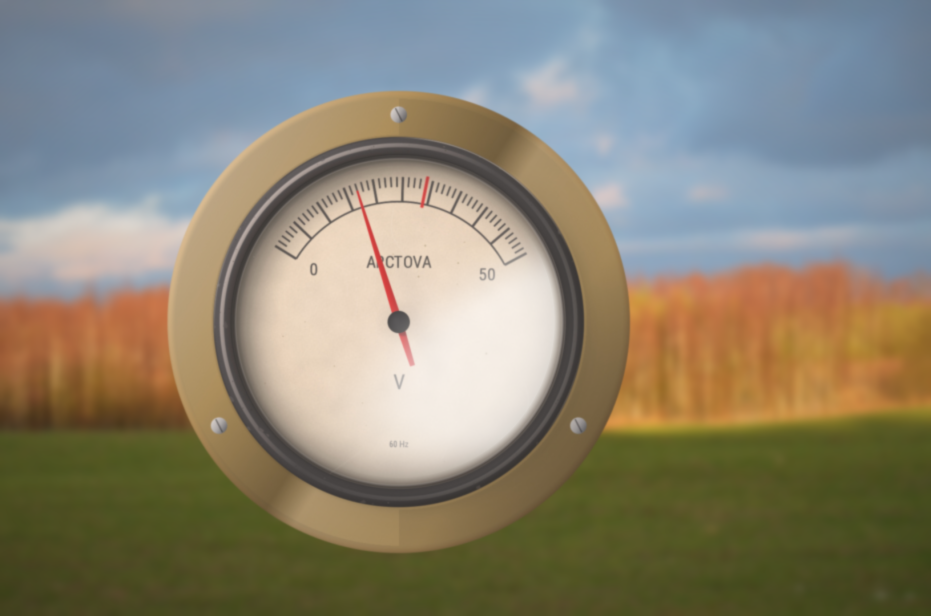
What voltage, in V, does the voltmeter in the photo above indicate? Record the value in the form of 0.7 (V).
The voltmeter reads 17 (V)
